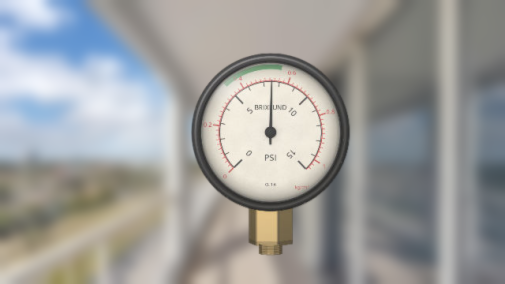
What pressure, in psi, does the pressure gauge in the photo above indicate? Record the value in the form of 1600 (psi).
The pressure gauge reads 7.5 (psi)
